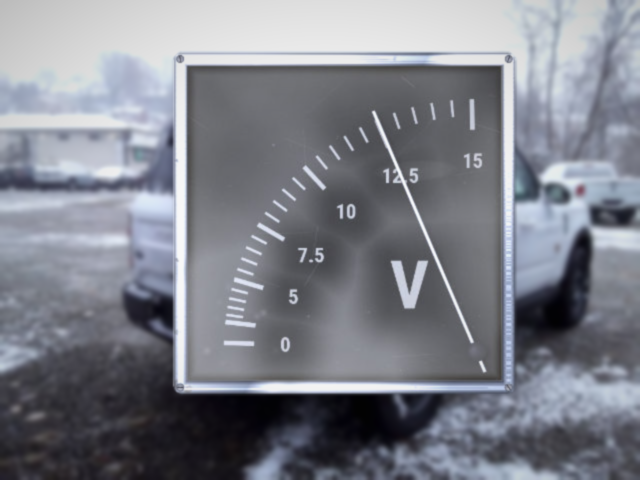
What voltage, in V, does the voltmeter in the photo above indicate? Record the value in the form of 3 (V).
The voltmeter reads 12.5 (V)
